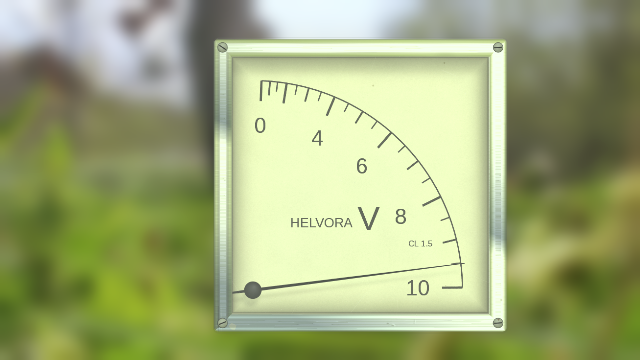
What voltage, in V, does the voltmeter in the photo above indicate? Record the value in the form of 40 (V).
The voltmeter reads 9.5 (V)
